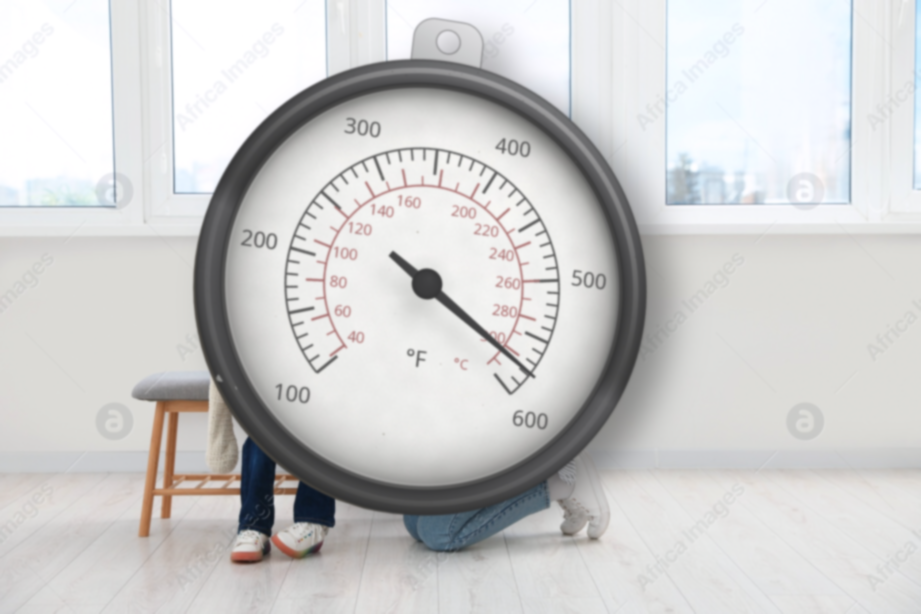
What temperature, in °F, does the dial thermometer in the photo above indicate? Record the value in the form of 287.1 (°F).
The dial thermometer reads 580 (°F)
